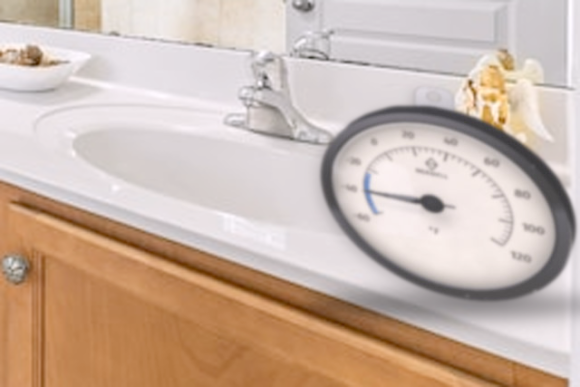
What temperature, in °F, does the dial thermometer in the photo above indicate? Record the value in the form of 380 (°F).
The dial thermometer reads -40 (°F)
